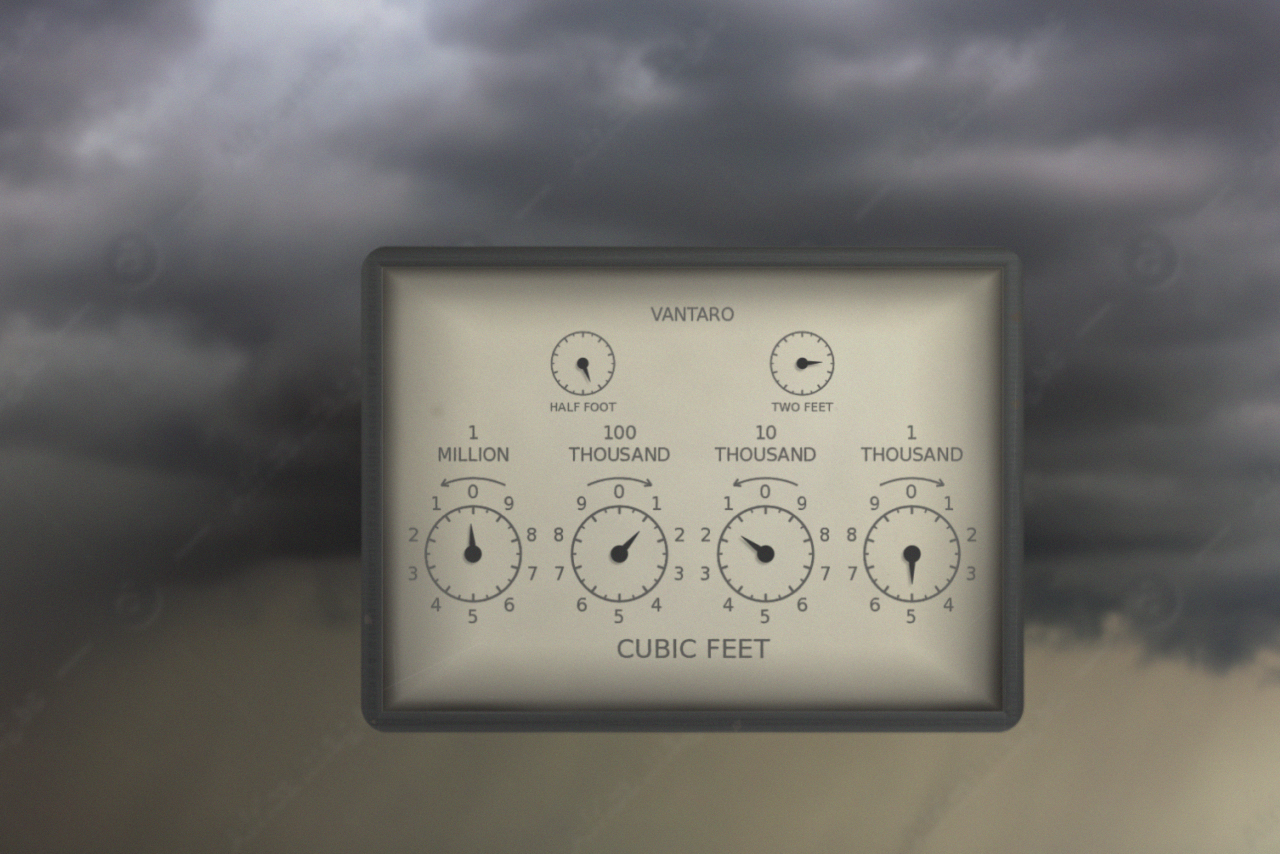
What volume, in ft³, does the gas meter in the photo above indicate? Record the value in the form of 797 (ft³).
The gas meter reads 11500 (ft³)
